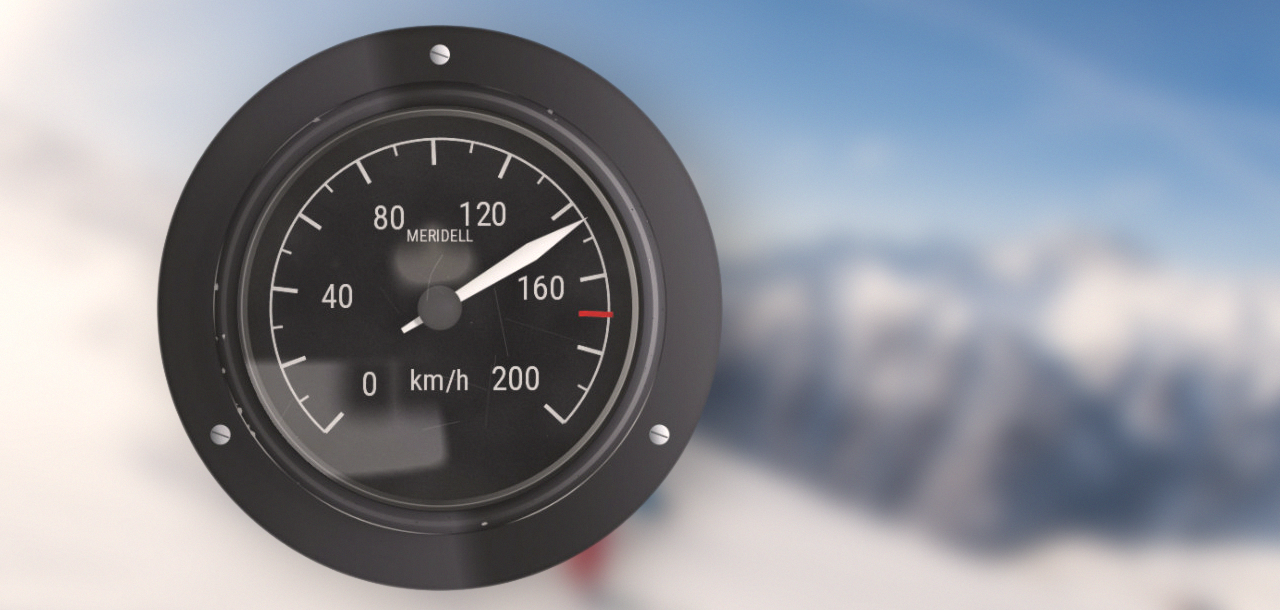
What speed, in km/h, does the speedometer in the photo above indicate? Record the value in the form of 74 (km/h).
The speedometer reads 145 (km/h)
